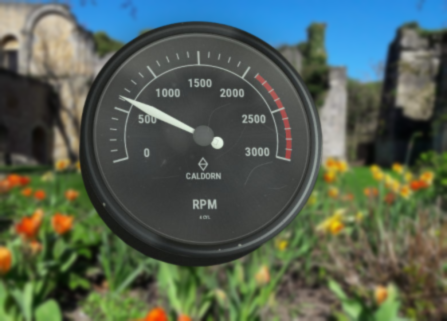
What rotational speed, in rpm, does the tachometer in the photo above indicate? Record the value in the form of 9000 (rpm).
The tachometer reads 600 (rpm)
